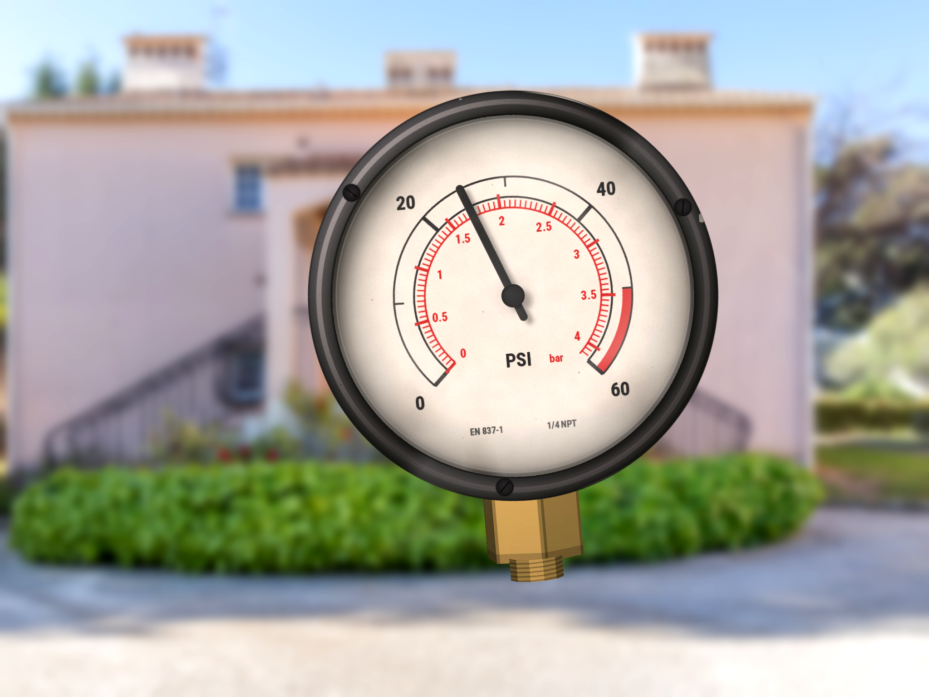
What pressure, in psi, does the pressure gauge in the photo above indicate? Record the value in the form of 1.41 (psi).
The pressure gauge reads 25 (psi)
